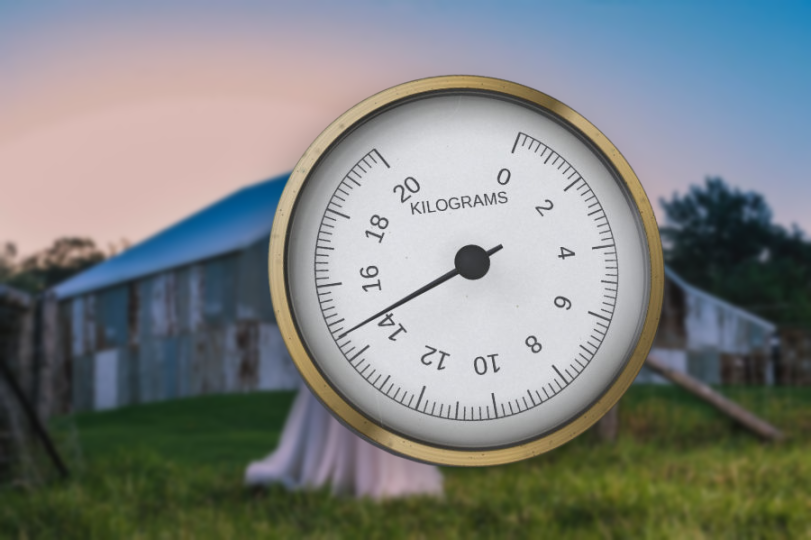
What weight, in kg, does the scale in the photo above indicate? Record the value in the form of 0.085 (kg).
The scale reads 14.6 (kg)
